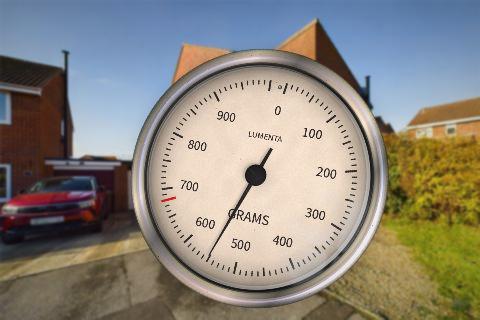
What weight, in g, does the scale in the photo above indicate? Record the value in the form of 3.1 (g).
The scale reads 550 (g)
